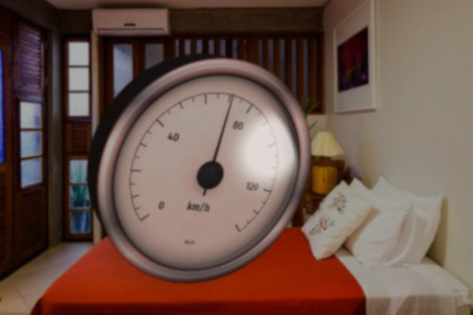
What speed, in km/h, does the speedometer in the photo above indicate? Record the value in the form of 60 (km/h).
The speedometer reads 70 (km/h)
